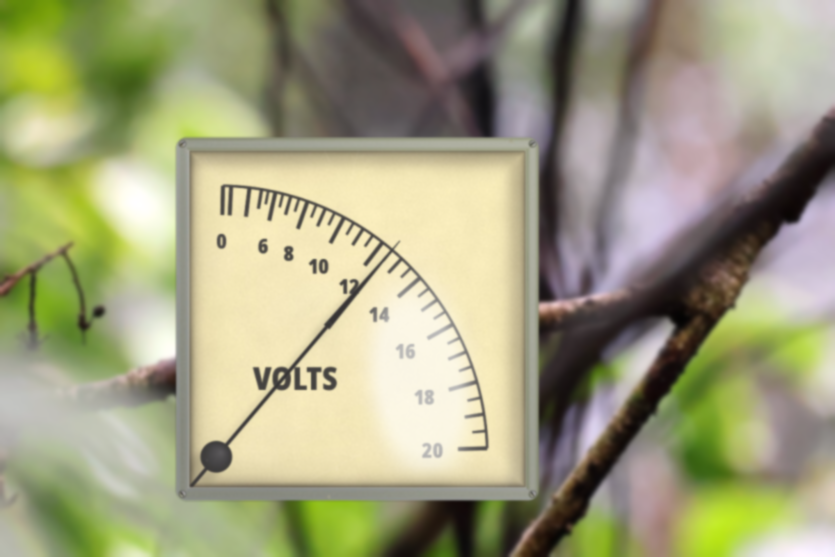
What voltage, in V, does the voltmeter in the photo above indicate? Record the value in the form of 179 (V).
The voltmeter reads 12.5 (V)
